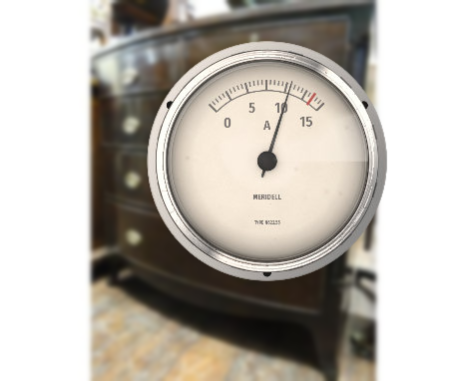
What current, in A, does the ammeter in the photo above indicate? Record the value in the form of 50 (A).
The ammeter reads 10.5 (A)
